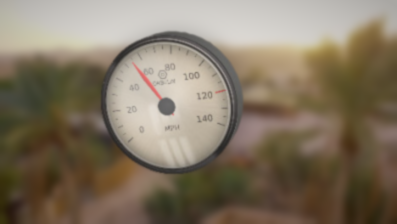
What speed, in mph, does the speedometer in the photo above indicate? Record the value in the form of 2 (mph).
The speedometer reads 55 (mph)
